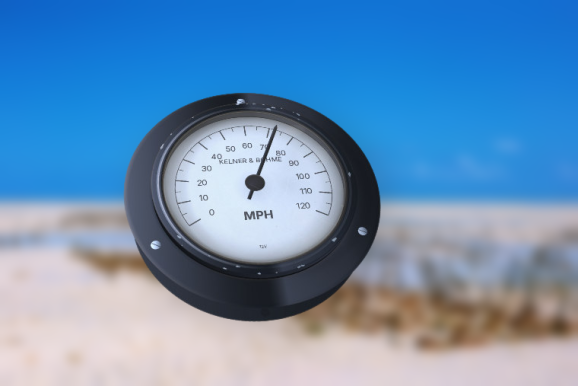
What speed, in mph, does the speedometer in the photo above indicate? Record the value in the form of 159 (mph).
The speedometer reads 72.5 (mph)
